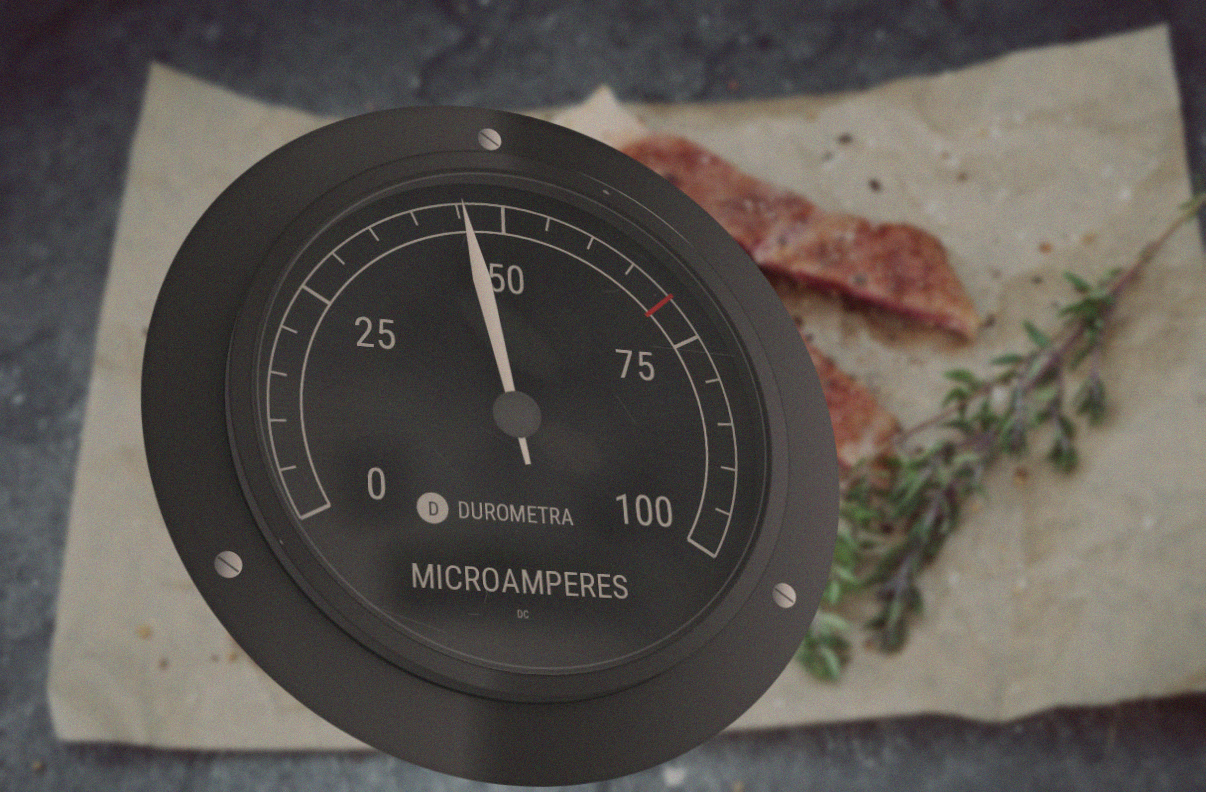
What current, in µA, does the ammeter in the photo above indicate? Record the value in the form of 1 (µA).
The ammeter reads 45 (µA)
